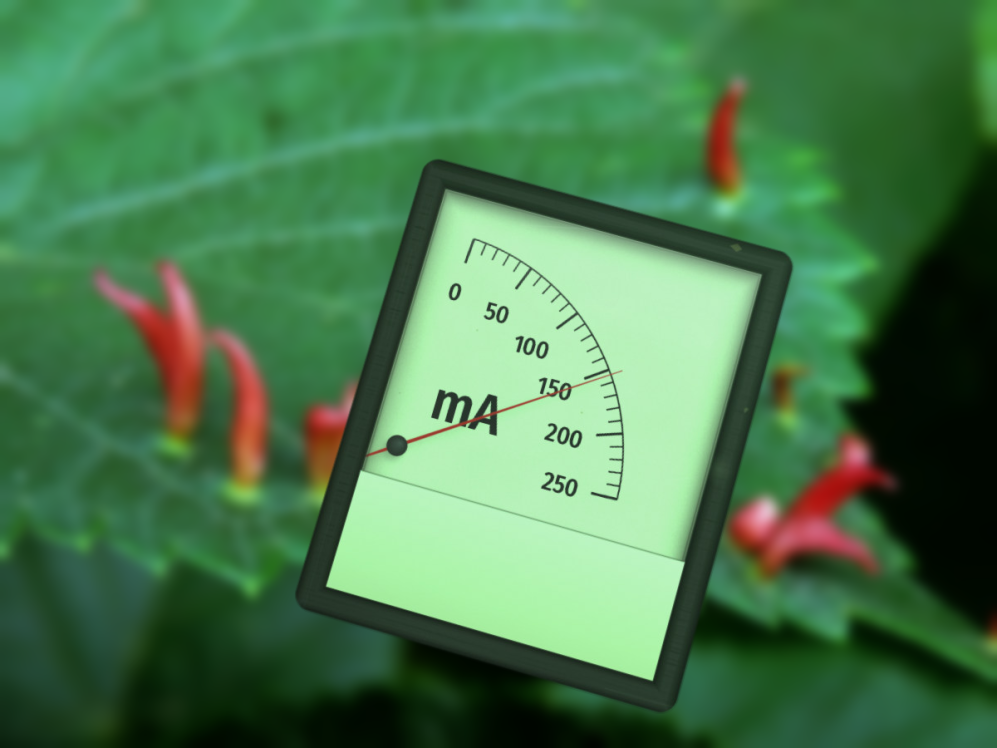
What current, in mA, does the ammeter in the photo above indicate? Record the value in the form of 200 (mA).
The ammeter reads 155 (mA)
